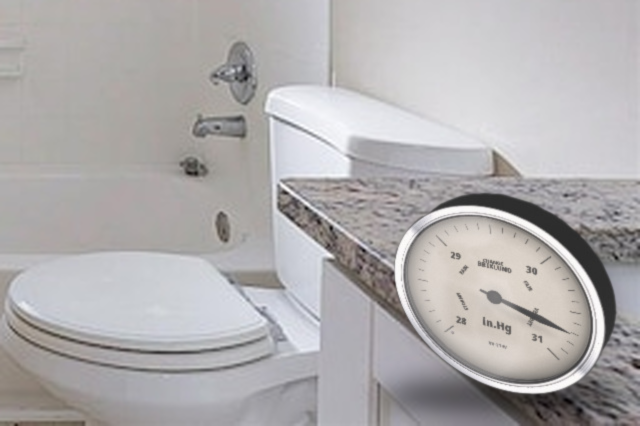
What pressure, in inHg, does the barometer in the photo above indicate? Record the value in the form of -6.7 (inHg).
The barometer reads 30.7 (inHg)
